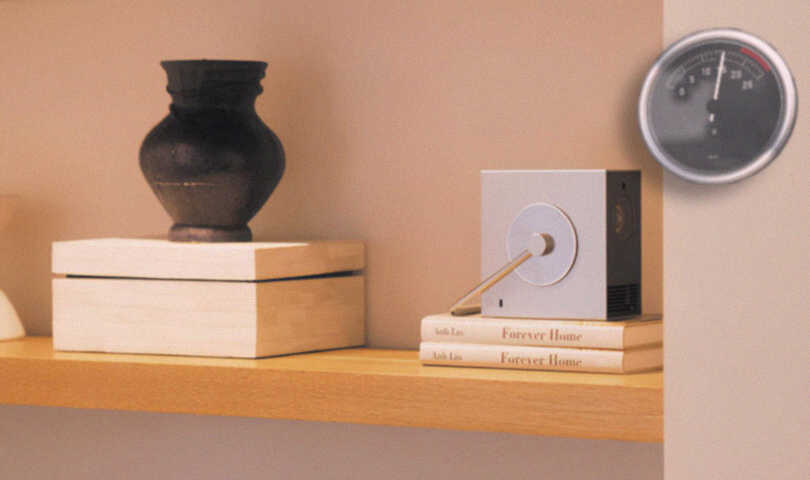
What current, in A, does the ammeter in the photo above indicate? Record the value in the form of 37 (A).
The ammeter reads 15 (A)
